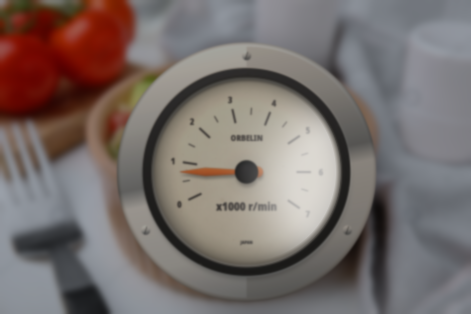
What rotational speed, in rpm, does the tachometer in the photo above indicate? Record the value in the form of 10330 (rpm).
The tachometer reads 750 (rpm)
